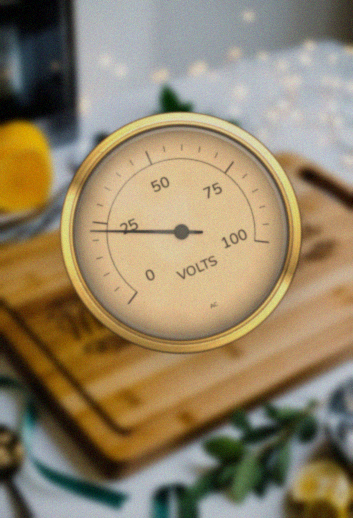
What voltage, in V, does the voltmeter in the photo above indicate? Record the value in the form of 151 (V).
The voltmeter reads 22.5 (V)
